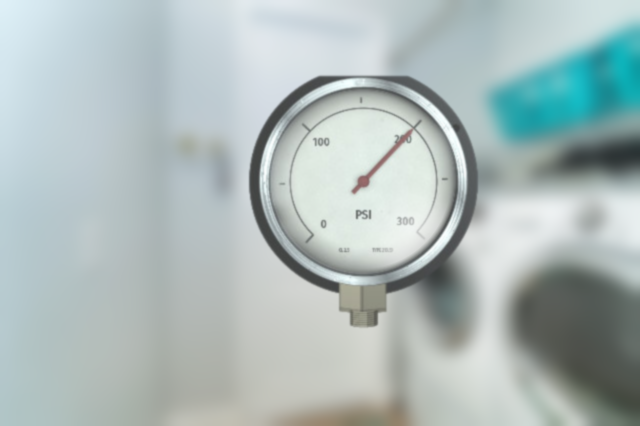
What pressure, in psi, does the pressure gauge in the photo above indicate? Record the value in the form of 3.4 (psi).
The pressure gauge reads 200 (psi)
